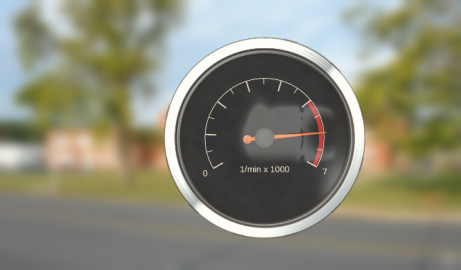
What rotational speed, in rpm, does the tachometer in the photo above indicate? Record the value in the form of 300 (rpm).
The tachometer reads 6000 (rpm)
